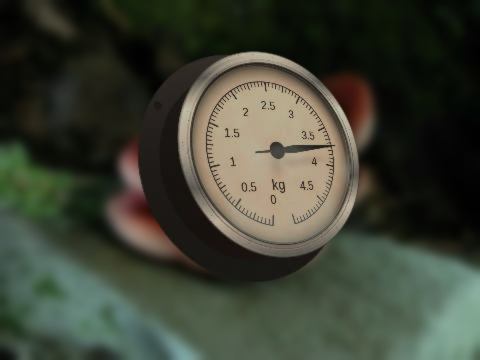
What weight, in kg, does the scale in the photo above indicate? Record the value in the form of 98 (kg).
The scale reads 3.75 (kg)
